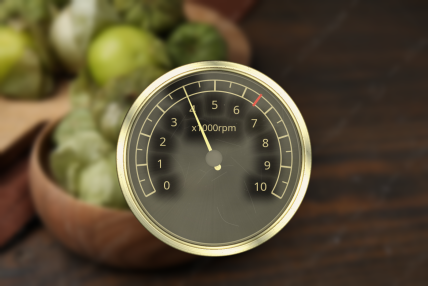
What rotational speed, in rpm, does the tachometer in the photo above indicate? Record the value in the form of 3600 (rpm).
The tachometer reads 4000 (rpm)
